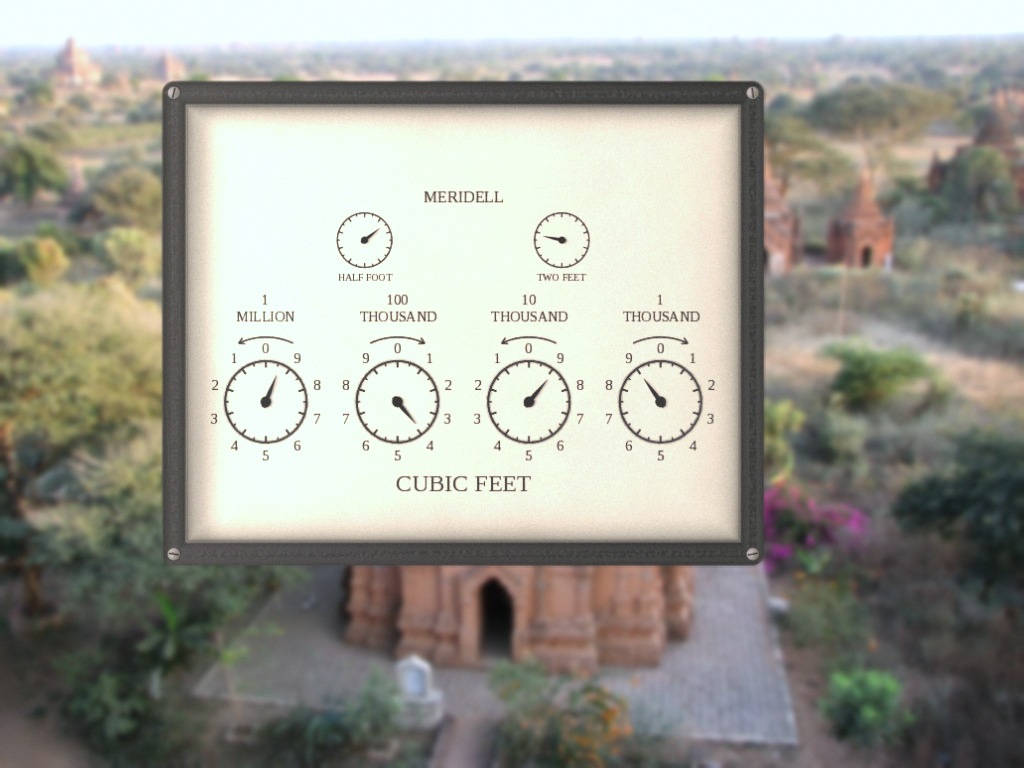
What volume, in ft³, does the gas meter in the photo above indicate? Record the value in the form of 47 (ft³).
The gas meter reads 938900 (ft³)
